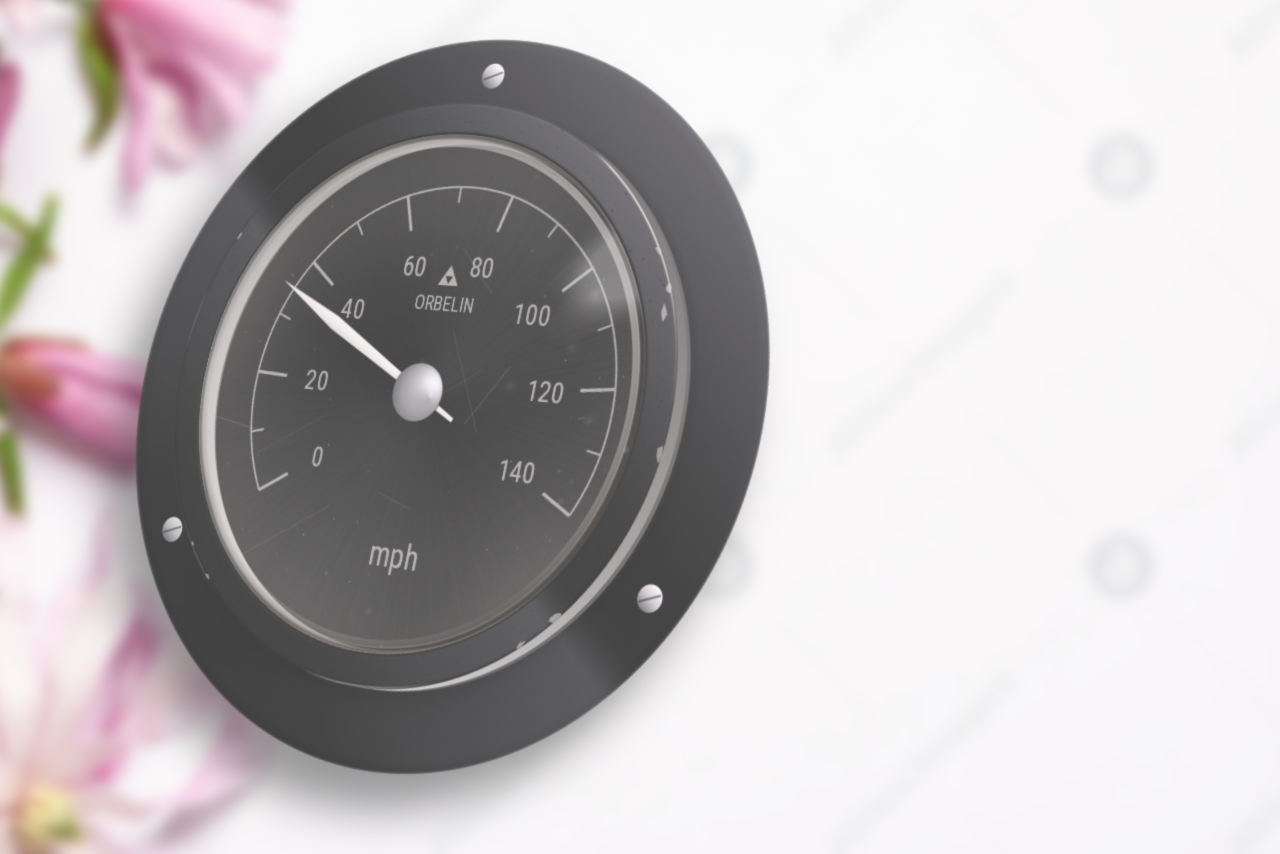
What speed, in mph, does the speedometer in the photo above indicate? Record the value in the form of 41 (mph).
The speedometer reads 35 (mph)
